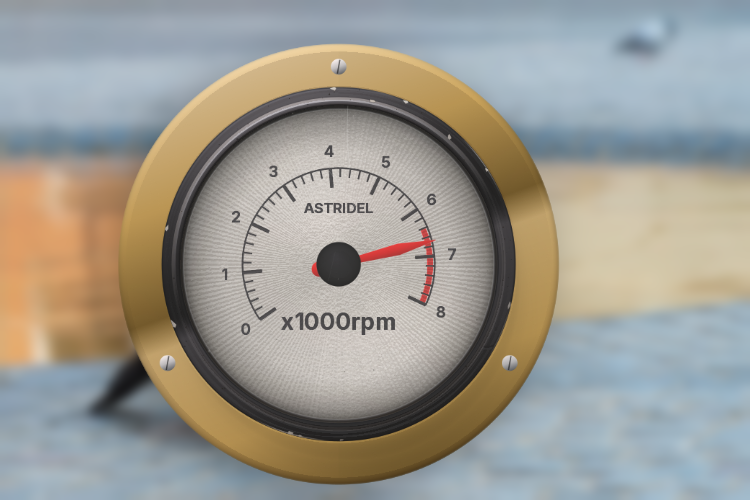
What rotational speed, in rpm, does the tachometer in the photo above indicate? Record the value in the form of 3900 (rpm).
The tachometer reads 6700 (rpm)
